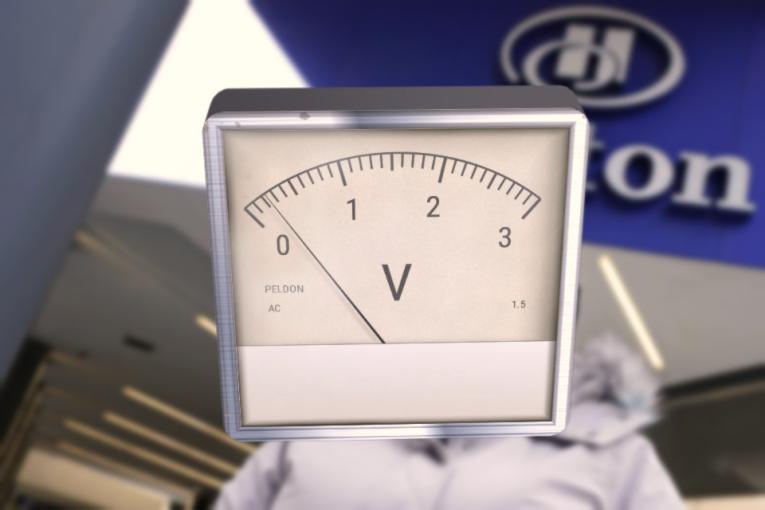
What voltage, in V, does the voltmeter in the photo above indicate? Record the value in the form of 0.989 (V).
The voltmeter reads 0.25 (V)
